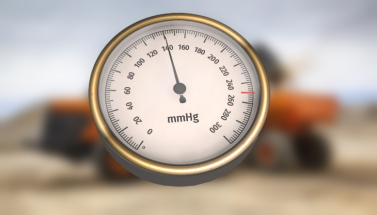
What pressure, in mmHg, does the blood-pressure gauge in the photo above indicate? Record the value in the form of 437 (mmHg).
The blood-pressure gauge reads 140 (mmHg)
